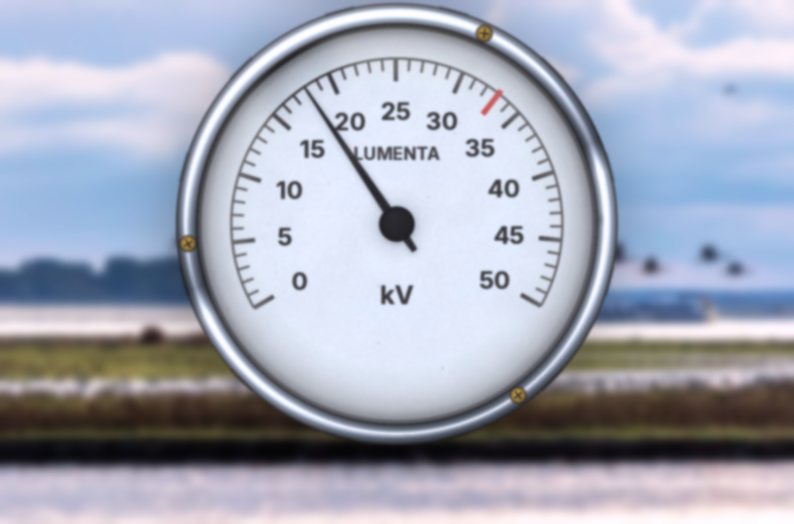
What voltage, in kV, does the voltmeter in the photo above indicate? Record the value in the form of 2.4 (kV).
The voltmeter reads 18 (kV)
